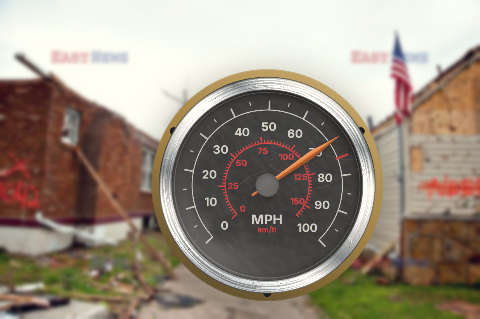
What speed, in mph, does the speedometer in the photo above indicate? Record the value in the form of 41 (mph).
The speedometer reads 70 (mph)
